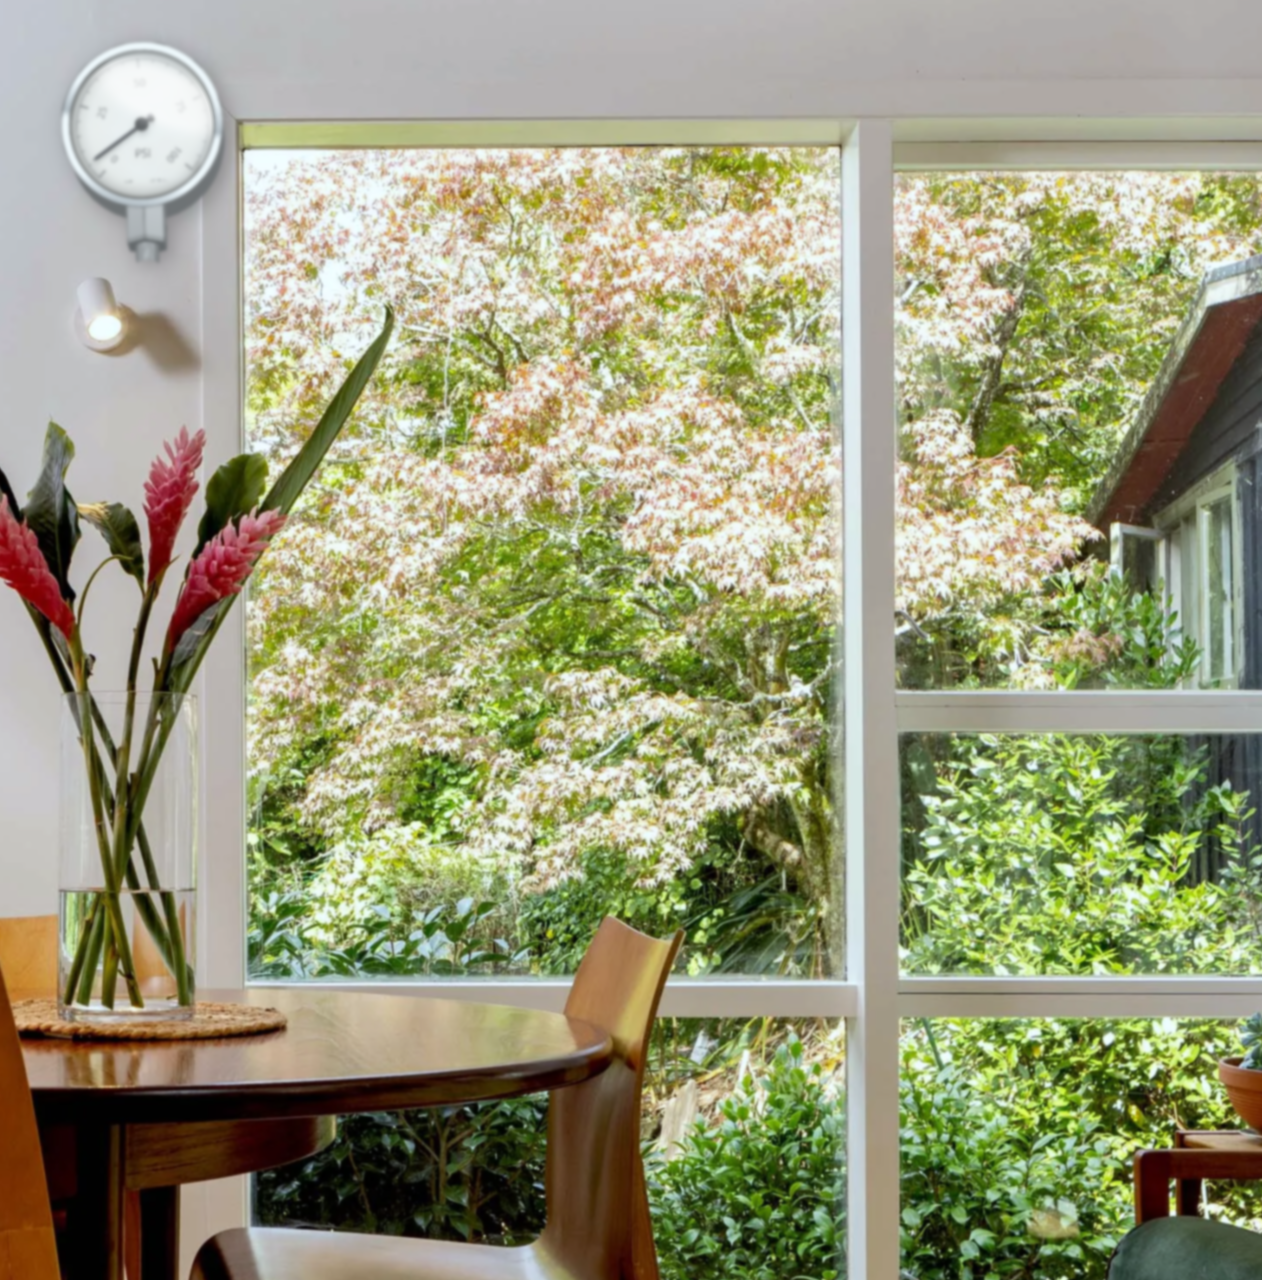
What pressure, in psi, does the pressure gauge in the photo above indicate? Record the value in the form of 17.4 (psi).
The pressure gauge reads 5 (psi)
